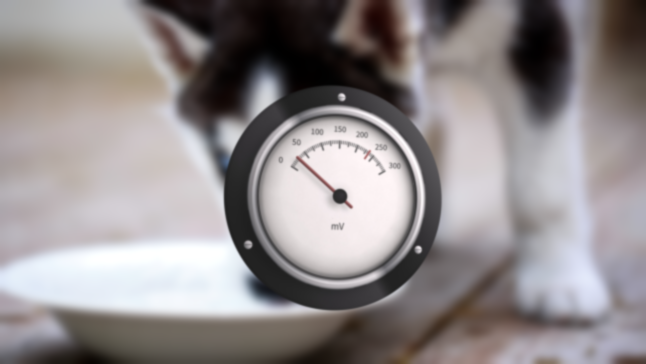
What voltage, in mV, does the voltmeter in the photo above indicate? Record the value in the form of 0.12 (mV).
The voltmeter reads 25 (mV)
